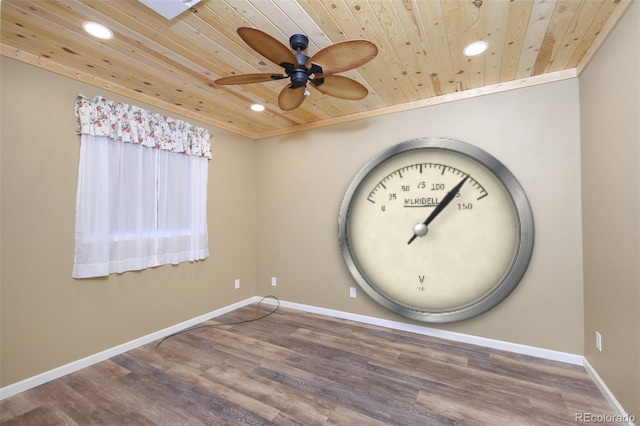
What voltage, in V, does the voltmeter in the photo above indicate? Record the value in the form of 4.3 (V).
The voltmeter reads 125 (V)
